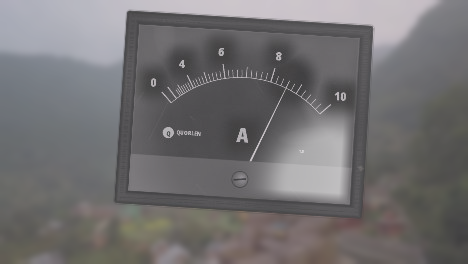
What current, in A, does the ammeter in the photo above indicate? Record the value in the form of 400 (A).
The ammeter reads 8.6 (A)
